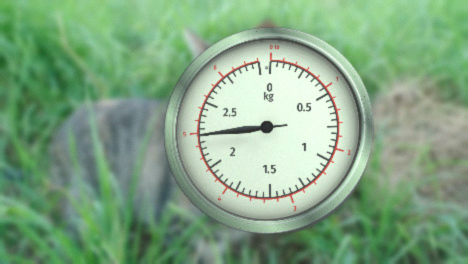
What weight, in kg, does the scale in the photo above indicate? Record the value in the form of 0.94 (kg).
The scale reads 2.25 (kg)
